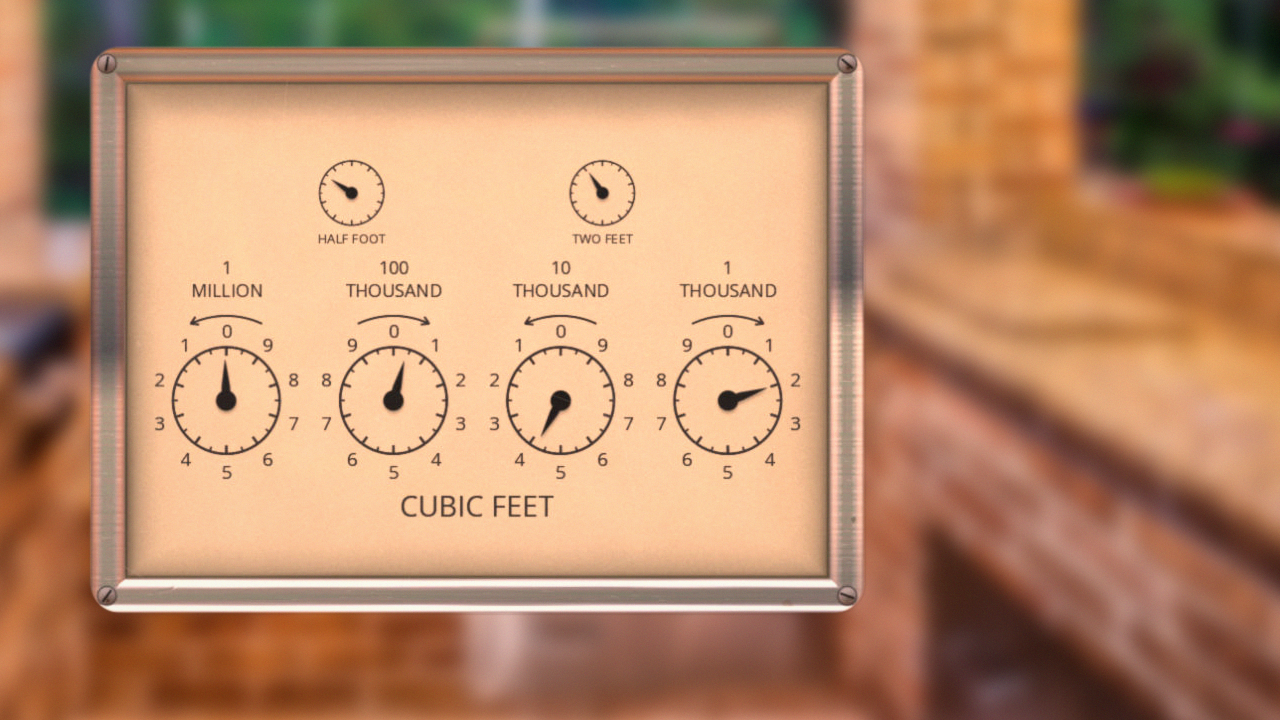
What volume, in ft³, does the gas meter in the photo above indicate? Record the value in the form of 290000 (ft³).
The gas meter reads 4200 (ft³)
